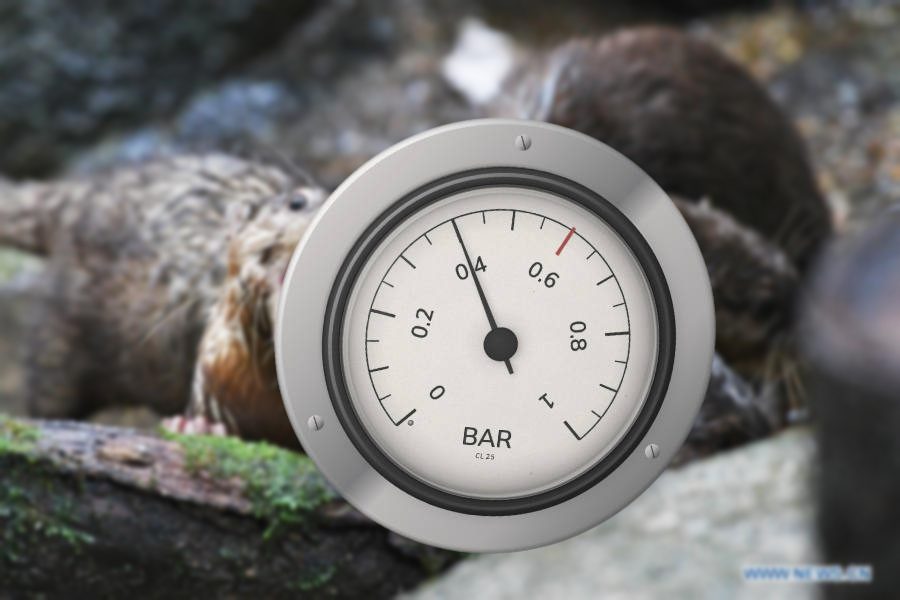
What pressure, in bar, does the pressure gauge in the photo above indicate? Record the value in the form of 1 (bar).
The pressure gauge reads 0.4 (bar)
